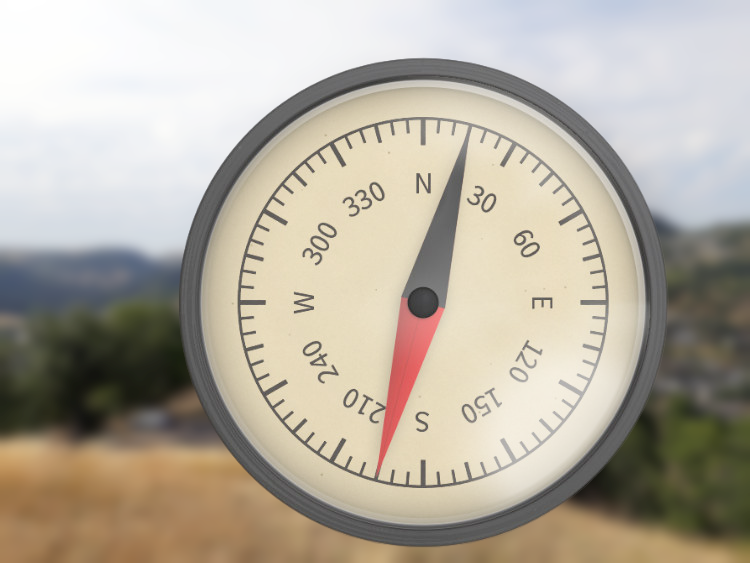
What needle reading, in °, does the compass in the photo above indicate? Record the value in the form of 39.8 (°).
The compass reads 195 (°)
